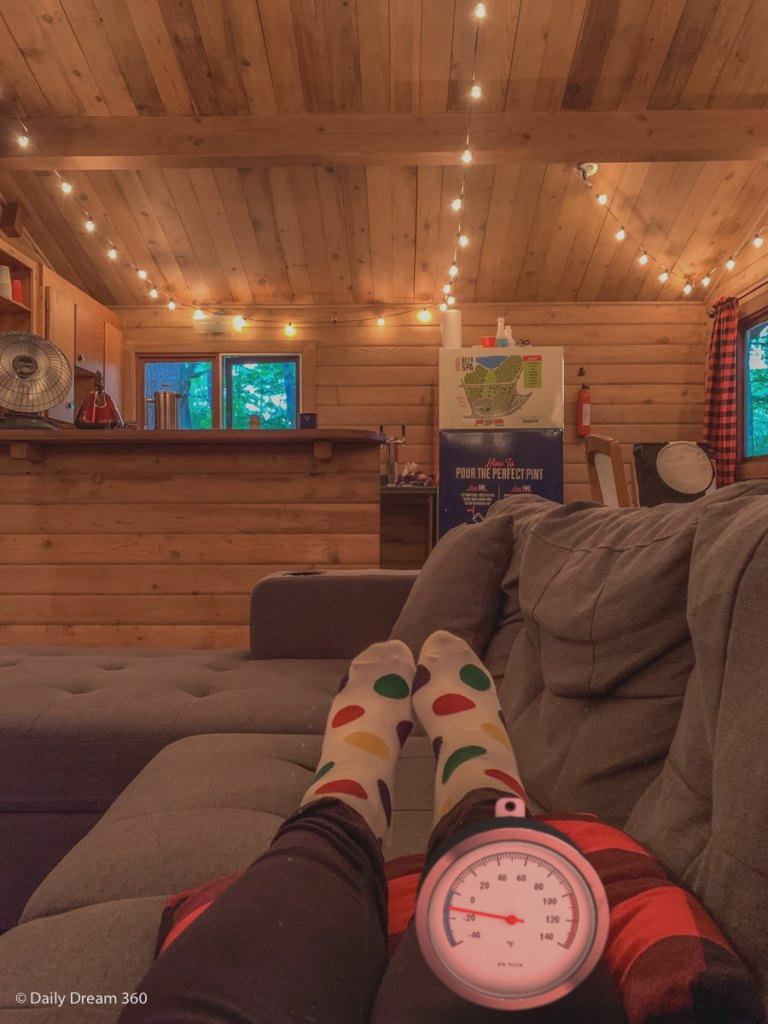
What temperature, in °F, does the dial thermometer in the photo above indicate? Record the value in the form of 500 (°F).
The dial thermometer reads -10 (°F)
